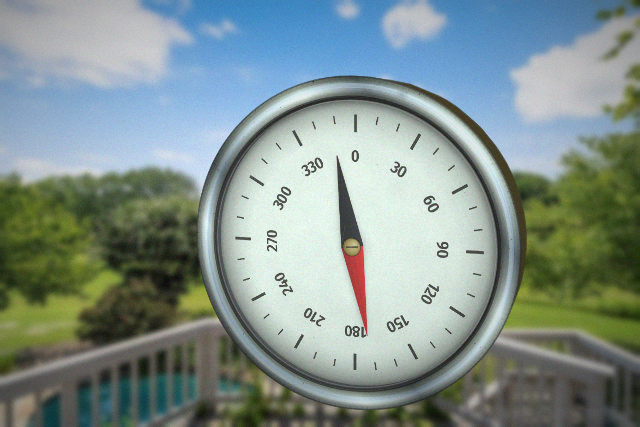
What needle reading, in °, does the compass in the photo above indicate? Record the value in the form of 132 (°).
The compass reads 170 (°)
